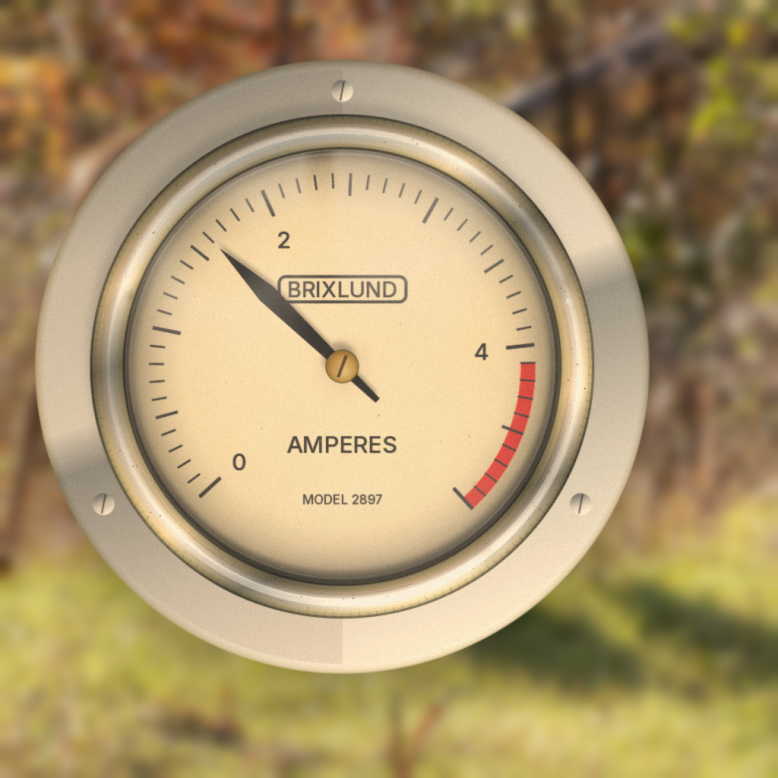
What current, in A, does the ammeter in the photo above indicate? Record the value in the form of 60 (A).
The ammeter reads 1.6 (A)
